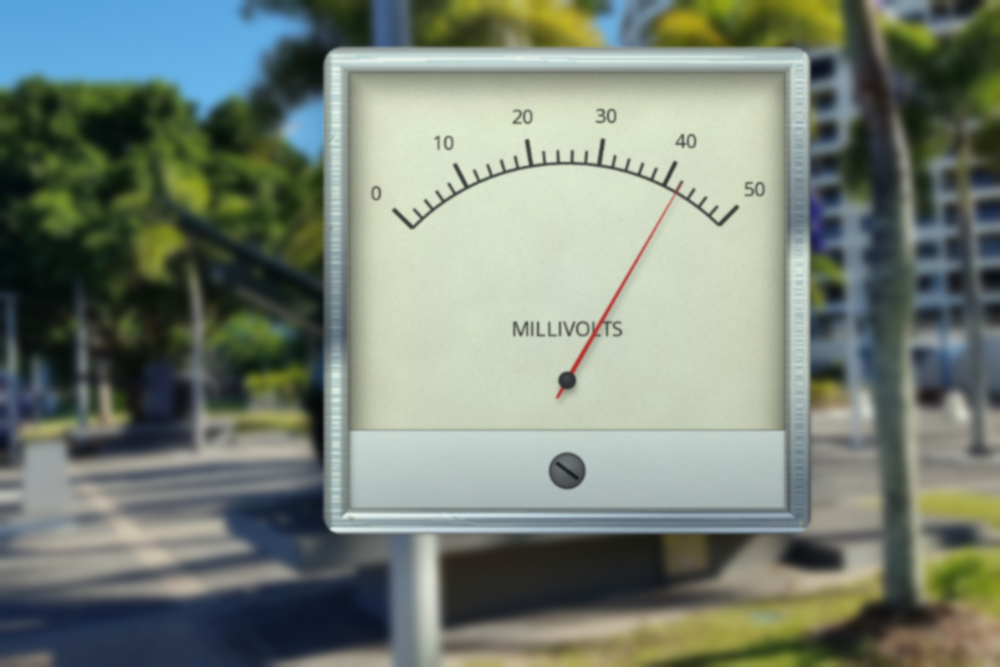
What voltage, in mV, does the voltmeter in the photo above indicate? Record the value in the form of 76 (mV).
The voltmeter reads 42 (mV)
